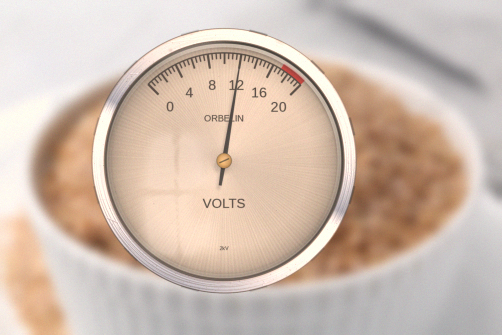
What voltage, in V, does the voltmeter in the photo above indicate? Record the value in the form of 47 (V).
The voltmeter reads 12 (V)
